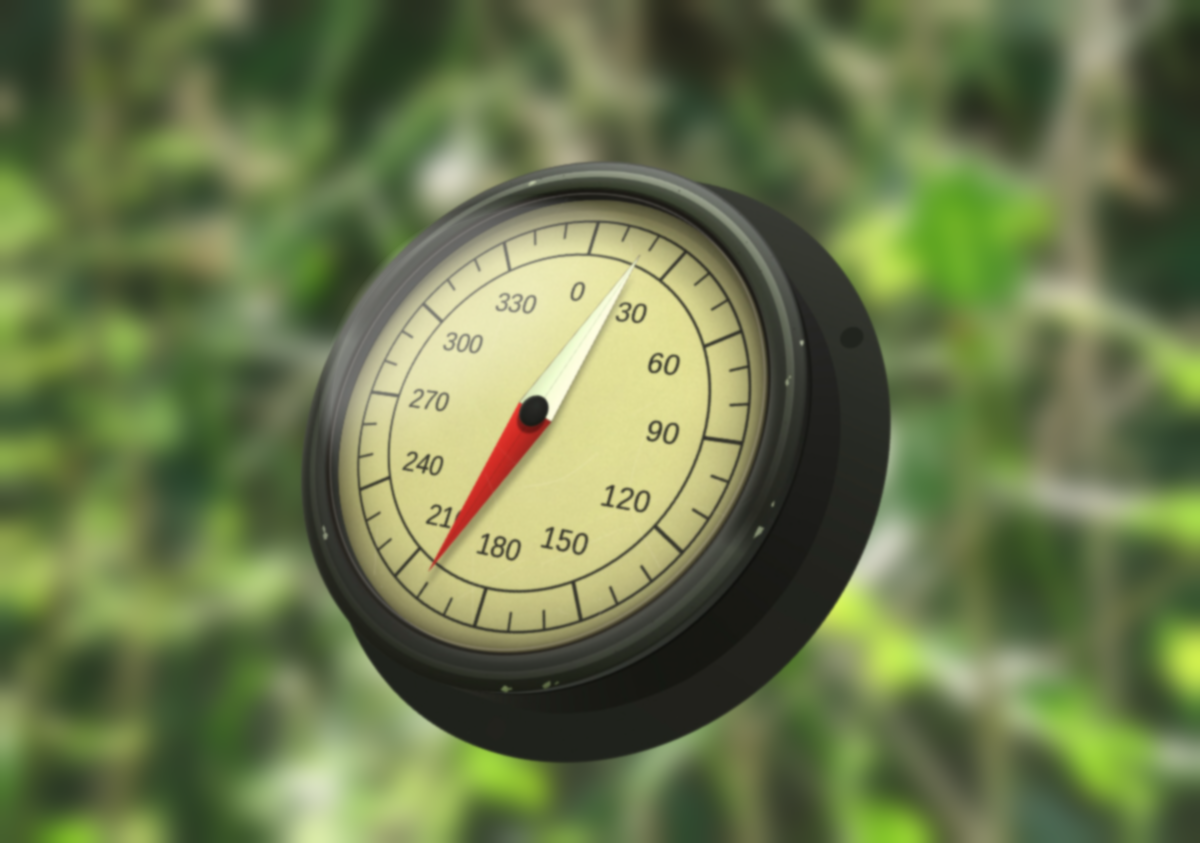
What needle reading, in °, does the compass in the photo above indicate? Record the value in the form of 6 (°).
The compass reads 200 (°)
